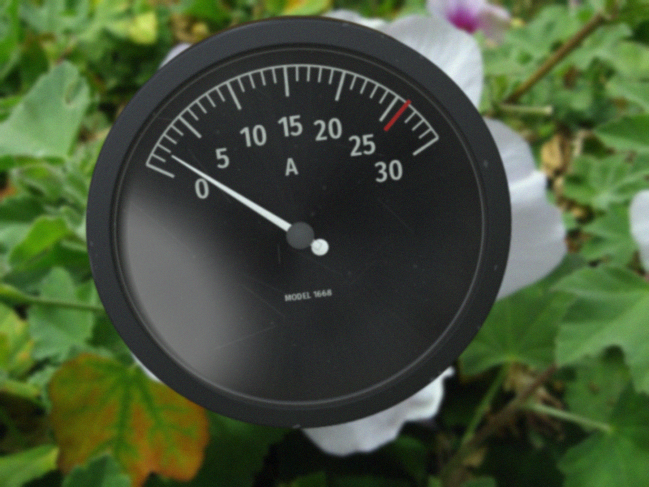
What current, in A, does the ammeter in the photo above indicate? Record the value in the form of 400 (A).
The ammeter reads 2 (A)
